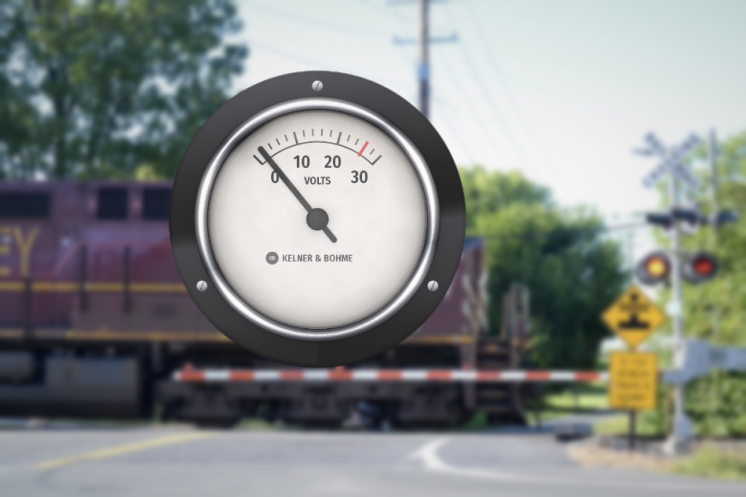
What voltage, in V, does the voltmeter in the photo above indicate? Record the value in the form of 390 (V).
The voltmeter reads 2 (V)
